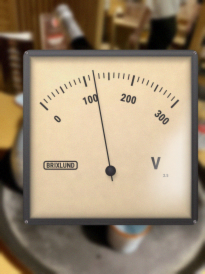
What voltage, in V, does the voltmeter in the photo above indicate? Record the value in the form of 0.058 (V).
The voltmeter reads 120 (V)
